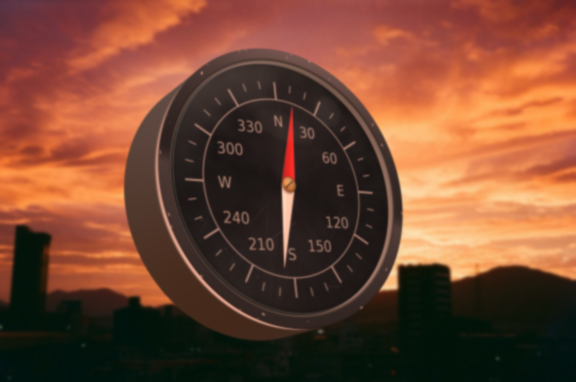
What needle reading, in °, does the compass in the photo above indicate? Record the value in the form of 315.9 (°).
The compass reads 10 (°)
